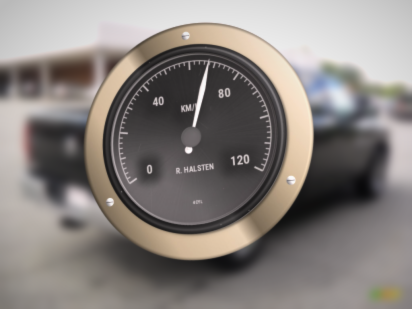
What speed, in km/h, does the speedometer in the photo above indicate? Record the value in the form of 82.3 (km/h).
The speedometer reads 68 (km/h)
